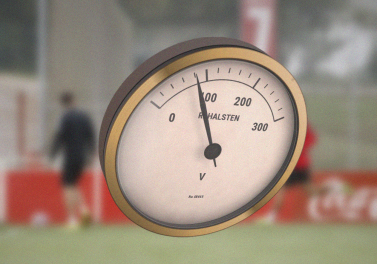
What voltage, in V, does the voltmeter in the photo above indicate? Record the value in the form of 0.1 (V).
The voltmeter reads 80 (V)
